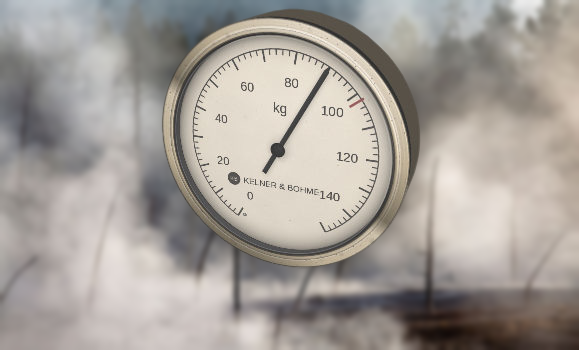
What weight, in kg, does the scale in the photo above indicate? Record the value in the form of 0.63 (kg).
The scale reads 90 (kg)
